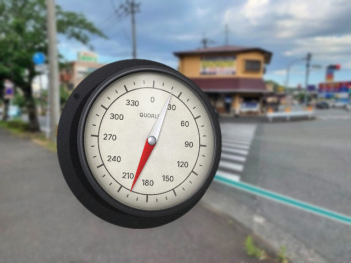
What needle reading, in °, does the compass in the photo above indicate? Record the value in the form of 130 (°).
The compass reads 200 (°)
